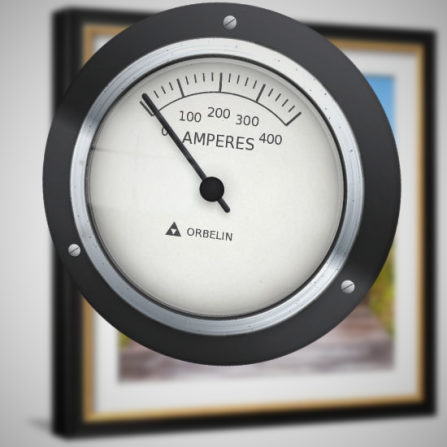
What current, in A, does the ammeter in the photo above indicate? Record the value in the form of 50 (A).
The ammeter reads 20 (A)
